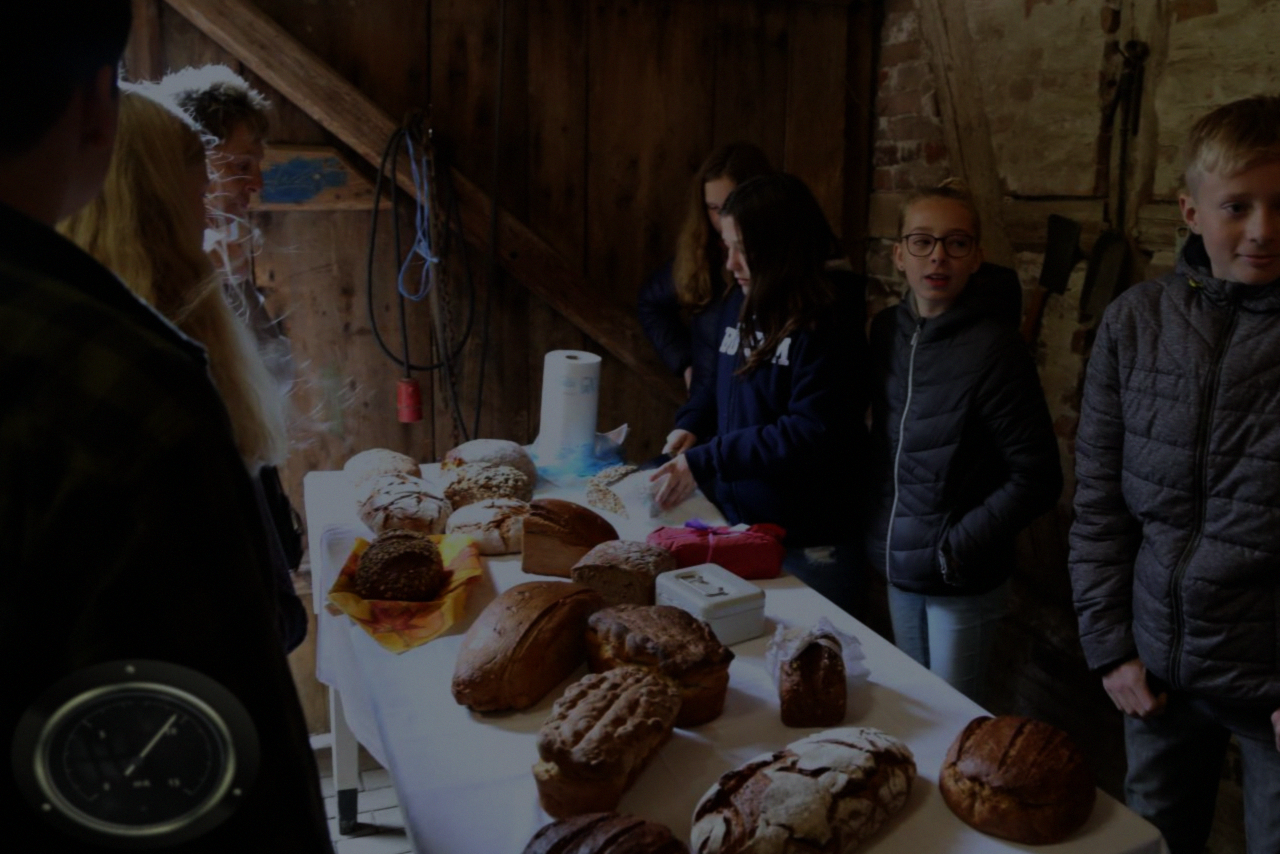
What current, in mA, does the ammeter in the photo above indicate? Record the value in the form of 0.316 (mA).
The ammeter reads 9.5 (mA)
